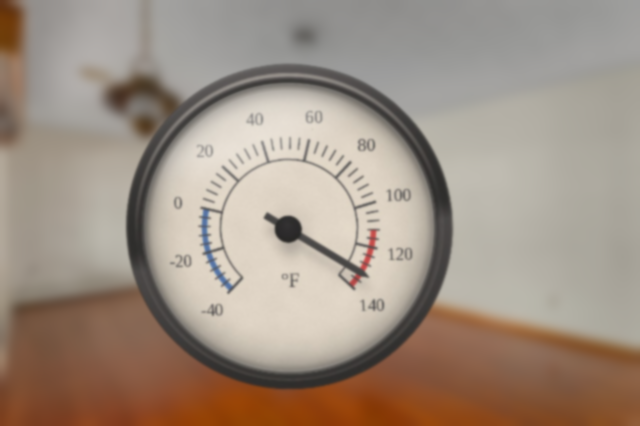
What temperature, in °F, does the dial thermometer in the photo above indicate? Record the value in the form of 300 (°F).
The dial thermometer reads 132 (°F)
